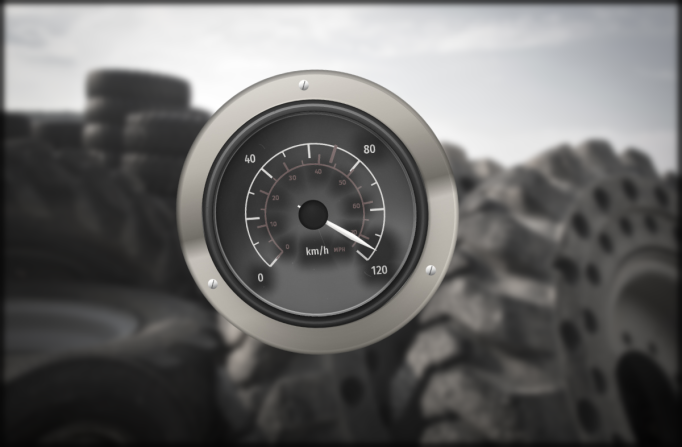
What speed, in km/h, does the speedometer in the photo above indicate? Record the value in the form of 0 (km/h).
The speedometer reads 115 (km/h)
